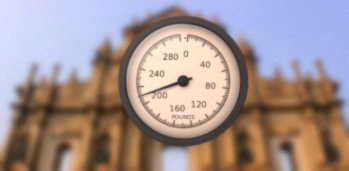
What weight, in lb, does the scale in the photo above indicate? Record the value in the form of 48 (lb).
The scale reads 210 (lb)
